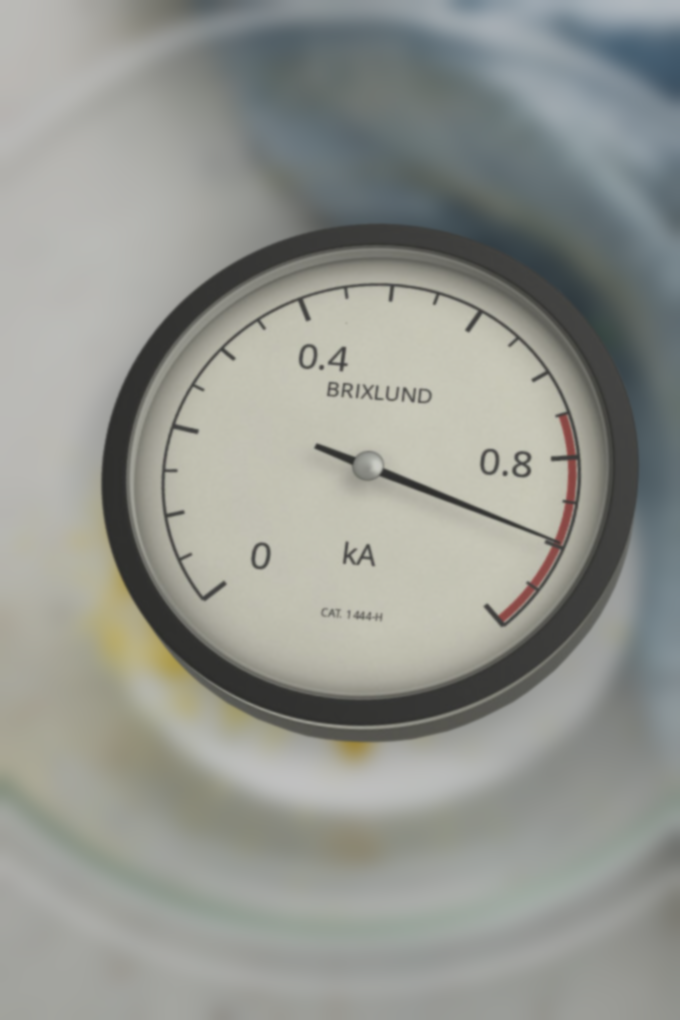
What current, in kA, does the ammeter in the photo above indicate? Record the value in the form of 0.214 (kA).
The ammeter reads 0.9 (kA)
